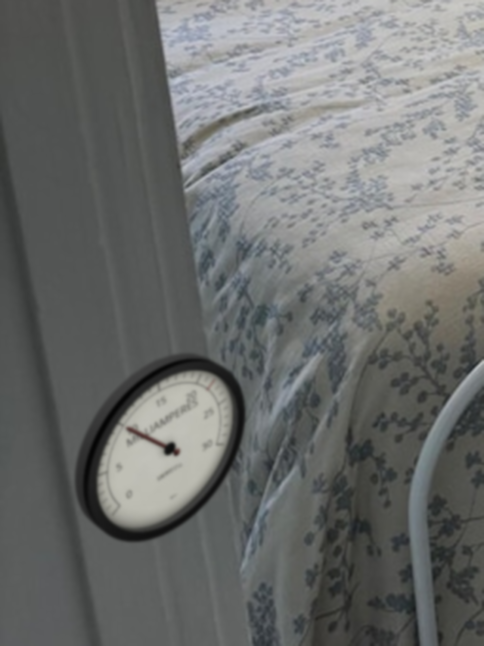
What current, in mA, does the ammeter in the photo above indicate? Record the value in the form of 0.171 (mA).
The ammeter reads 10 (mA)
